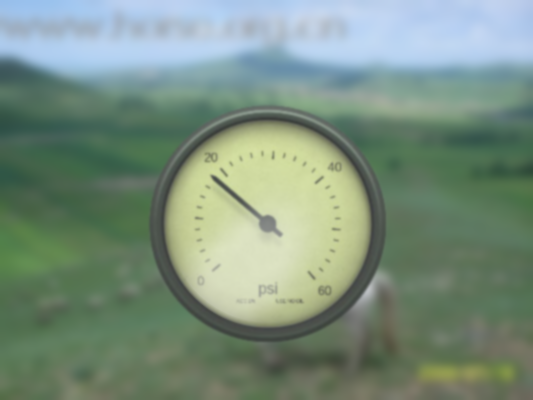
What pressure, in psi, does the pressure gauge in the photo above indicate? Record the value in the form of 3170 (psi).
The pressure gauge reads 18 (psi)
